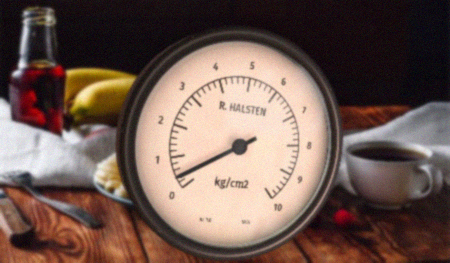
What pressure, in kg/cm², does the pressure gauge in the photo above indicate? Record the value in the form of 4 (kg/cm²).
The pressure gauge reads 0.4 (kg/cm²)
